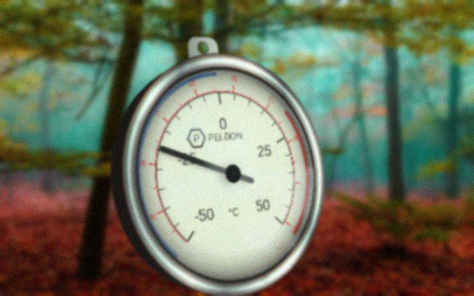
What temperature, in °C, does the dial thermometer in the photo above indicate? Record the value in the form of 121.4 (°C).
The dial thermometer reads -25 (°C)
